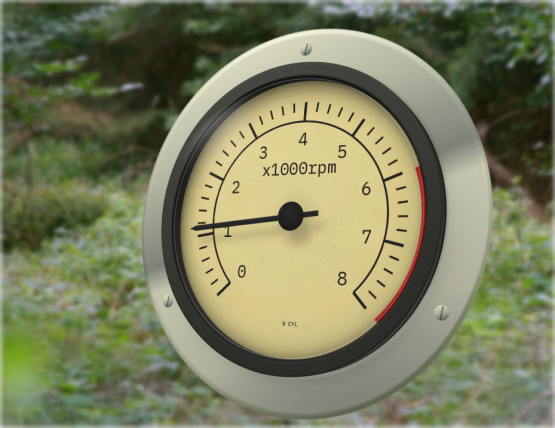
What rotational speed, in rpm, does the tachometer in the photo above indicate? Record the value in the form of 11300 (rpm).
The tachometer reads 1100 (rpm)
